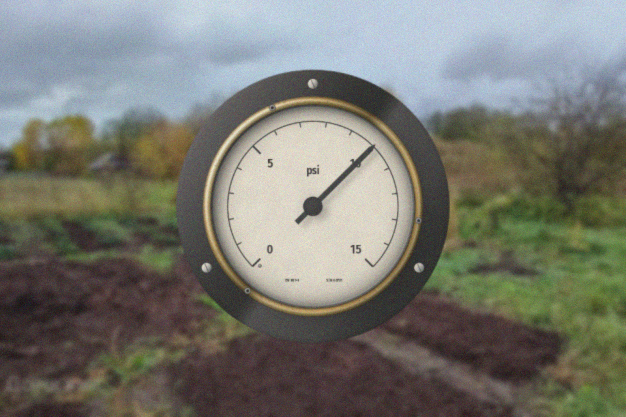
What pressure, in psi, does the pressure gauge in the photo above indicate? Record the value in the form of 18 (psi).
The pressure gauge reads 10 (psi)
